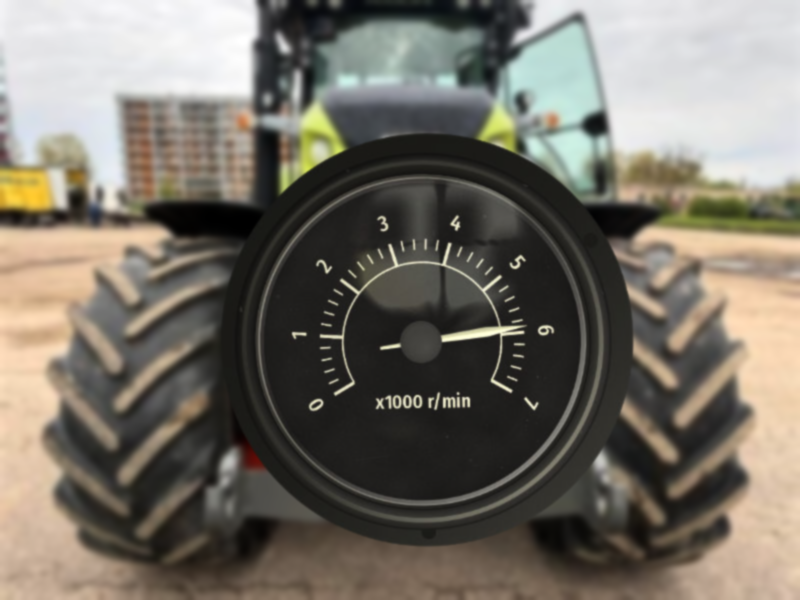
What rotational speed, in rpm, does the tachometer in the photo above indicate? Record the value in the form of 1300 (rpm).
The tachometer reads 5900 (rpm)
